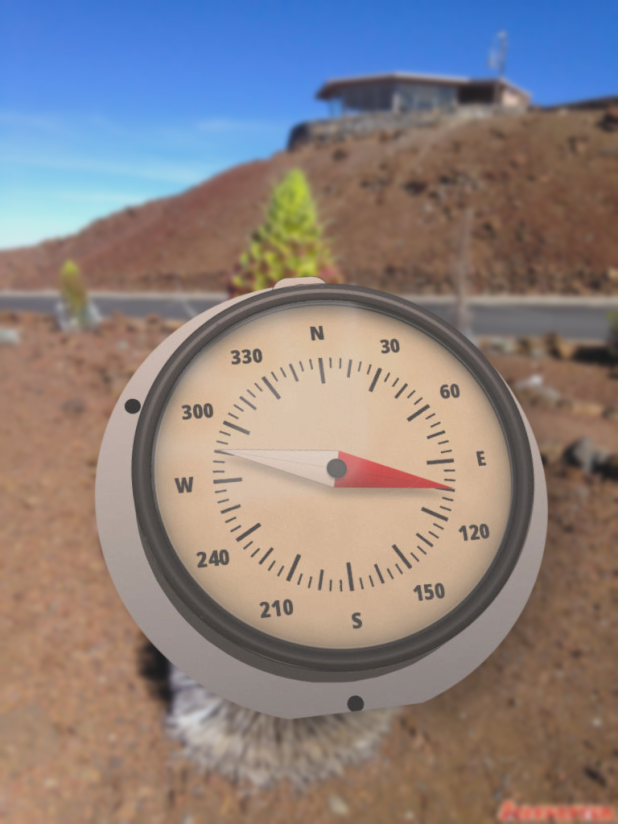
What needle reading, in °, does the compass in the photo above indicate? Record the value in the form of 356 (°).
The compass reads 105 (°)
